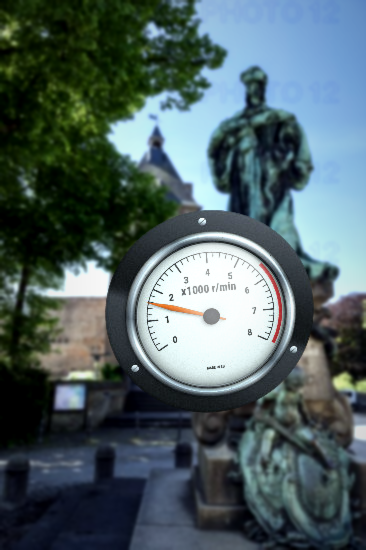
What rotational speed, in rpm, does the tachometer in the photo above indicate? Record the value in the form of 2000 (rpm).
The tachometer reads 1600 (rpm)
